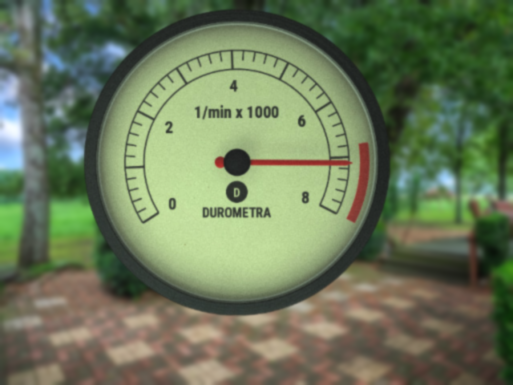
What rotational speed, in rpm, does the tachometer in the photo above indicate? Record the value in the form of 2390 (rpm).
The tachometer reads 7100 (rpm)
